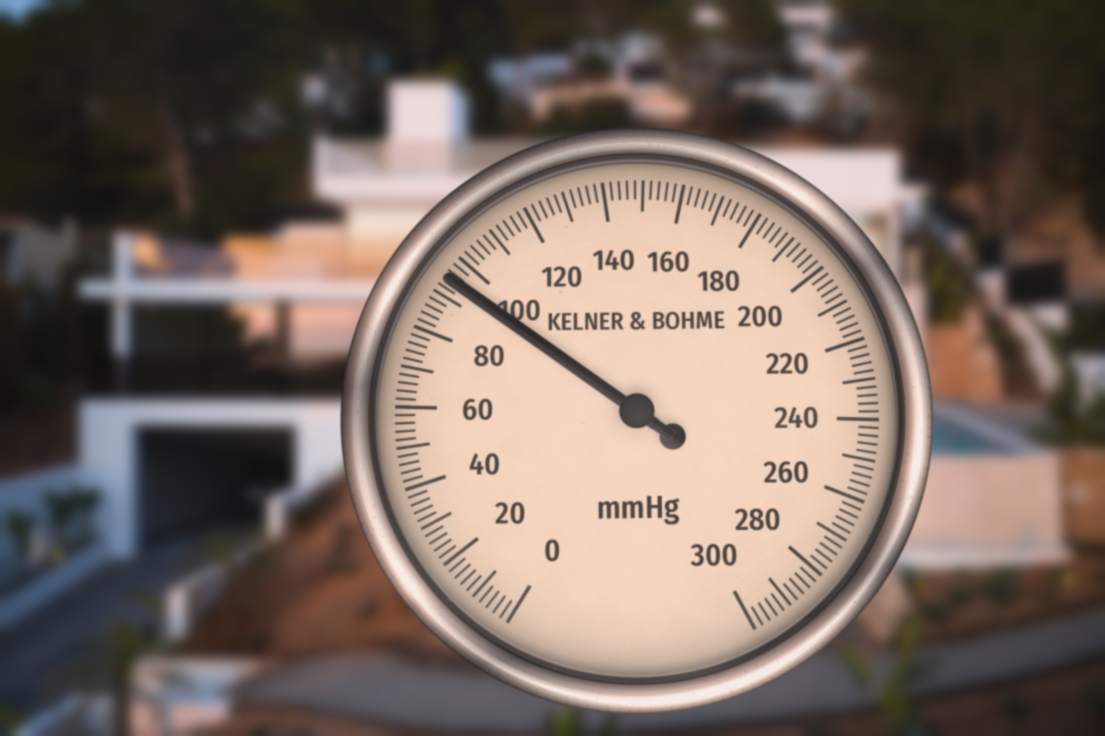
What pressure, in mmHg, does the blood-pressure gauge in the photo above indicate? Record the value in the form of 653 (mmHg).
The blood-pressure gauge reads 94 (mmHg)
